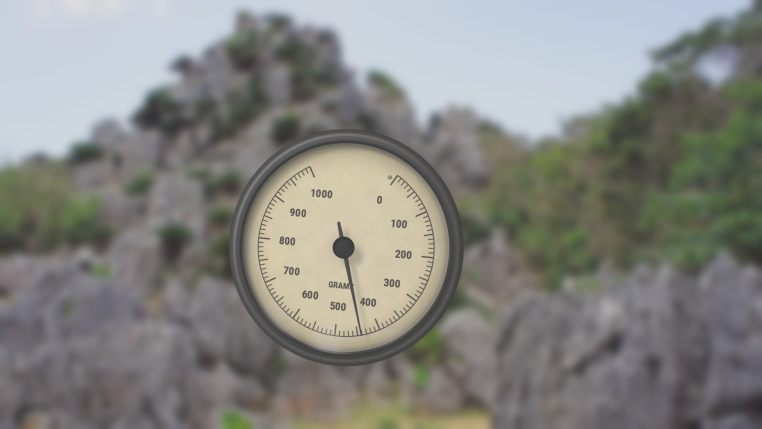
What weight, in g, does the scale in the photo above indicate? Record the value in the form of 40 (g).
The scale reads 440 (g)
